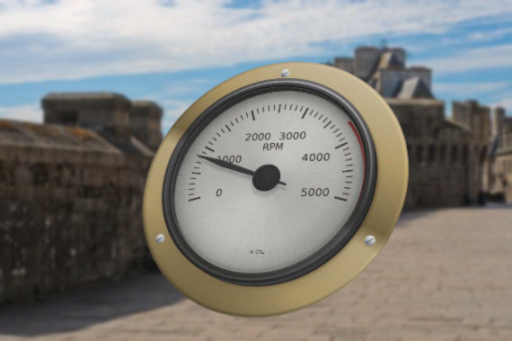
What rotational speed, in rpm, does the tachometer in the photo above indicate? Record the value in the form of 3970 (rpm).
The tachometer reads 800 (rpm)
